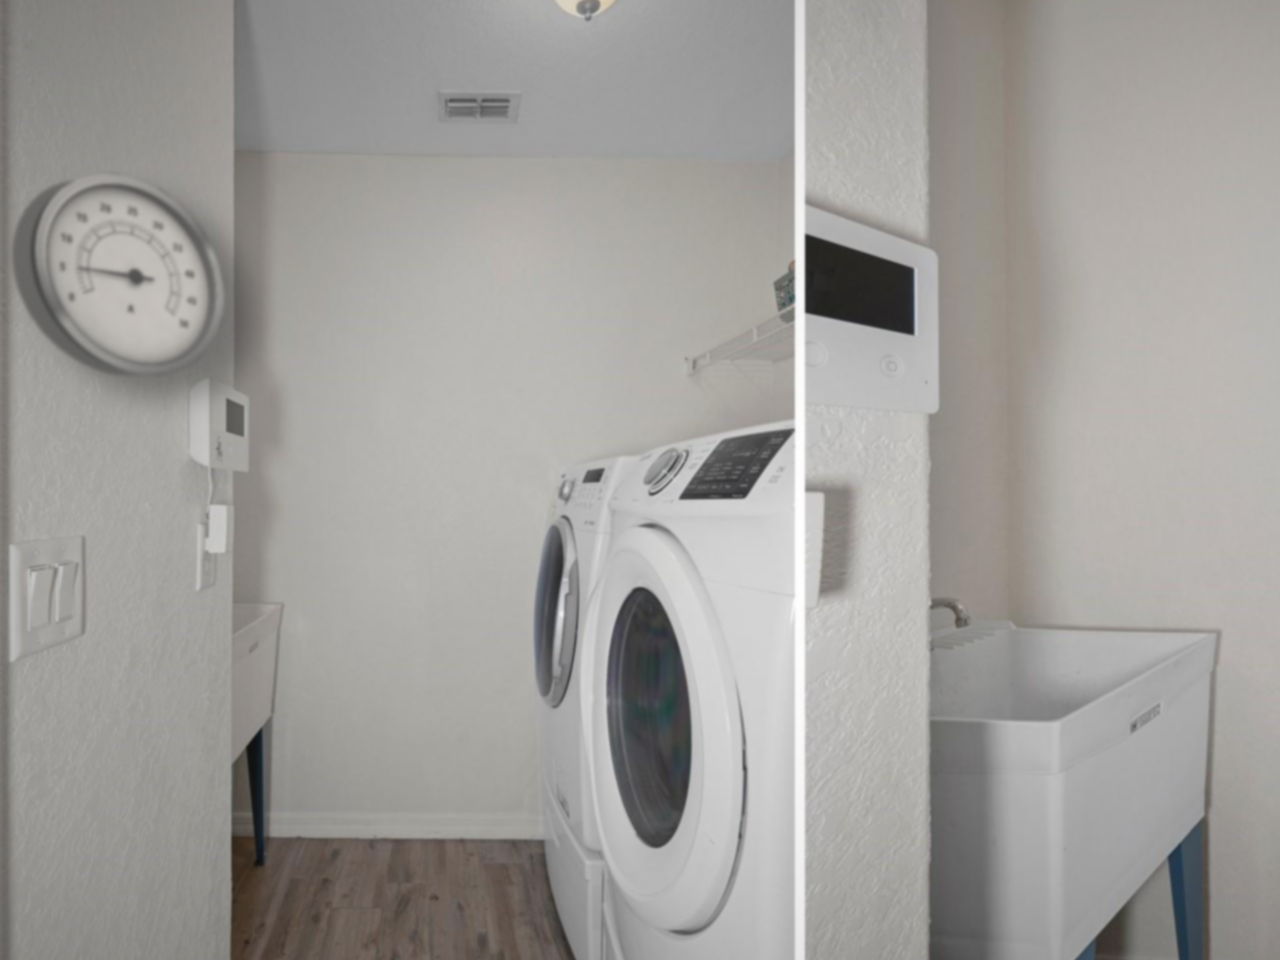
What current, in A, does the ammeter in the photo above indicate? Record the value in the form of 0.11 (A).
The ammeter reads 5 (A)
